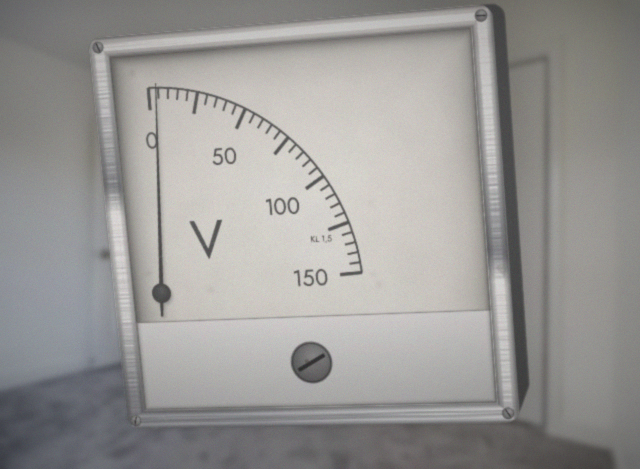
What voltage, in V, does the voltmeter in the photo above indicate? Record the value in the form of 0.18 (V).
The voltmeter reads 5 (V)
